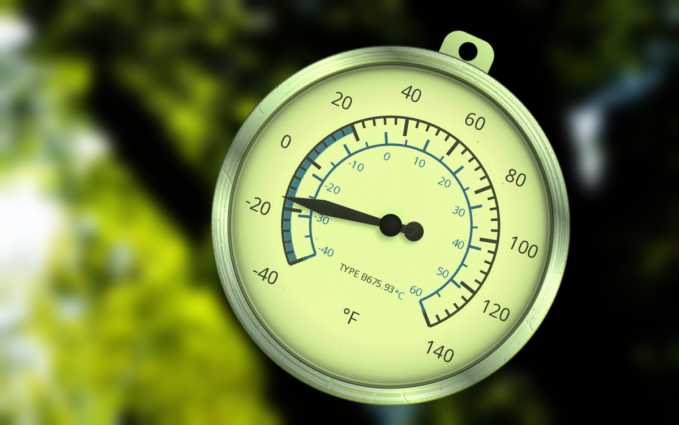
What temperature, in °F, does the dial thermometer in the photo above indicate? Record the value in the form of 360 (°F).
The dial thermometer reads -16 (°F)
